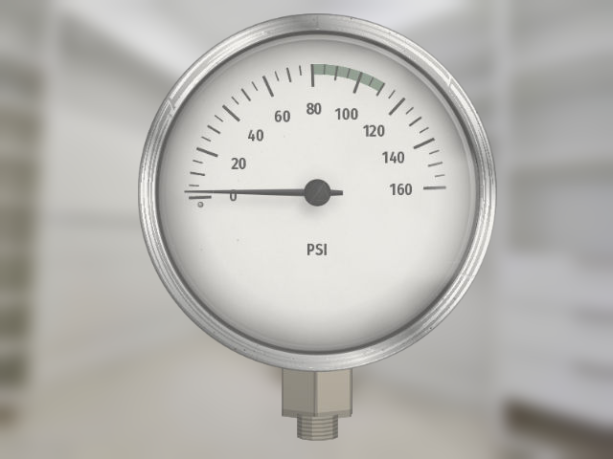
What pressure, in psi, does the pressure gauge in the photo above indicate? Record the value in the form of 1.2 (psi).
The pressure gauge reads 2.5 (psi)
